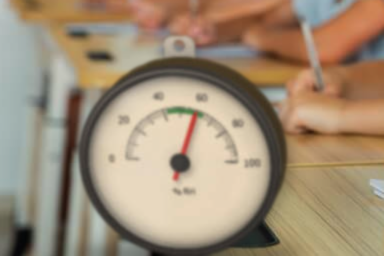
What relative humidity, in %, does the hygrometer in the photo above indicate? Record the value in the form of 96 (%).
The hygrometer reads 60 (%)
